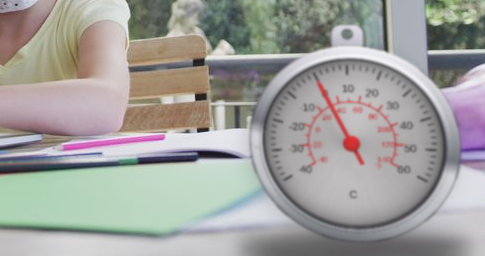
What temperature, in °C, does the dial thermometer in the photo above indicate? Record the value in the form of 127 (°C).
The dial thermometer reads 0 (°C)
